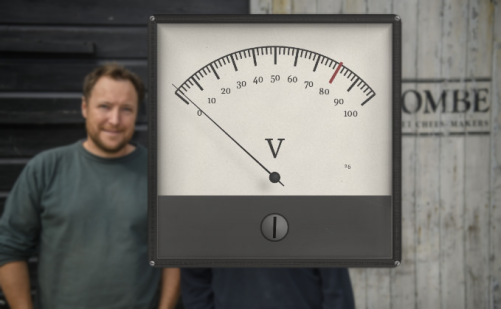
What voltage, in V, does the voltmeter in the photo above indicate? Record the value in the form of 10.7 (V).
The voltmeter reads 2 (V)
